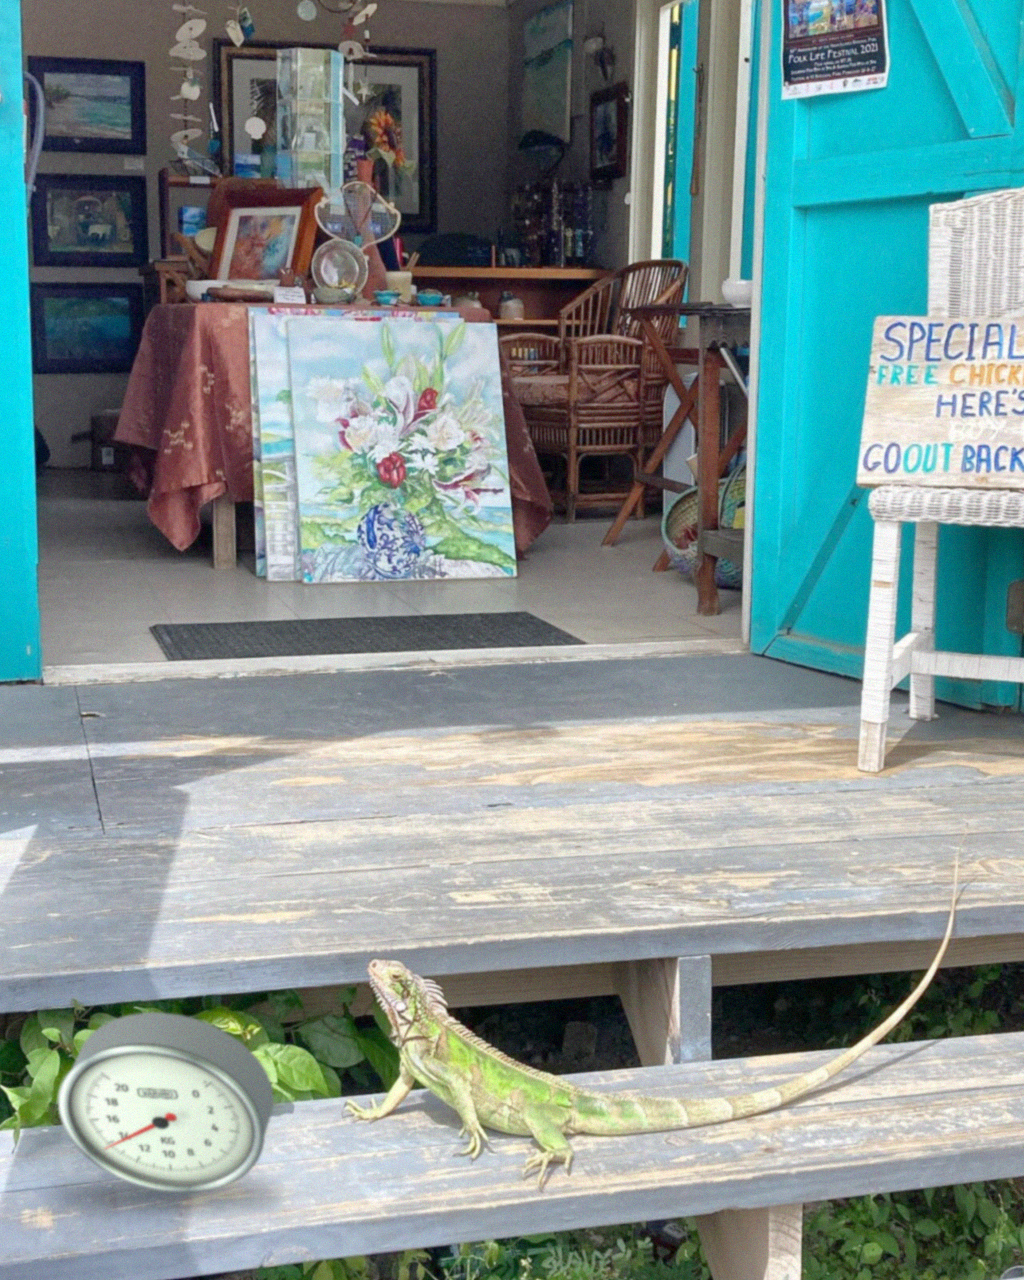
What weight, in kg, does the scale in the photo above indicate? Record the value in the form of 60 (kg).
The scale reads 14 (kg)
